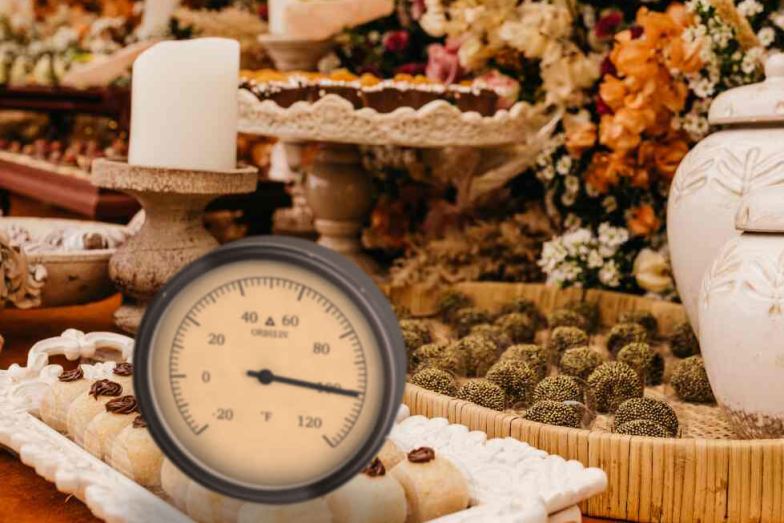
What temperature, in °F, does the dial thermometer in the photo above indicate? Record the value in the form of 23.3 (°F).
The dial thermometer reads 100 (°F)
